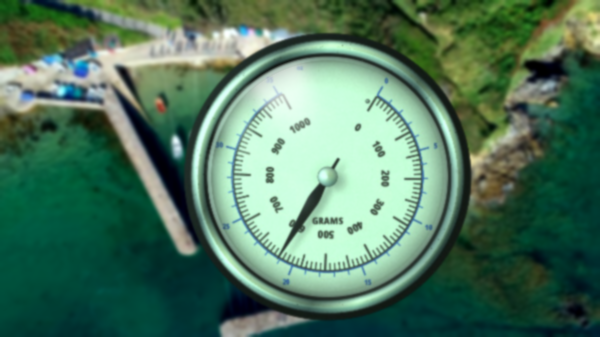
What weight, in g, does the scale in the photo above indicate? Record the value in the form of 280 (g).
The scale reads 600 (g)
